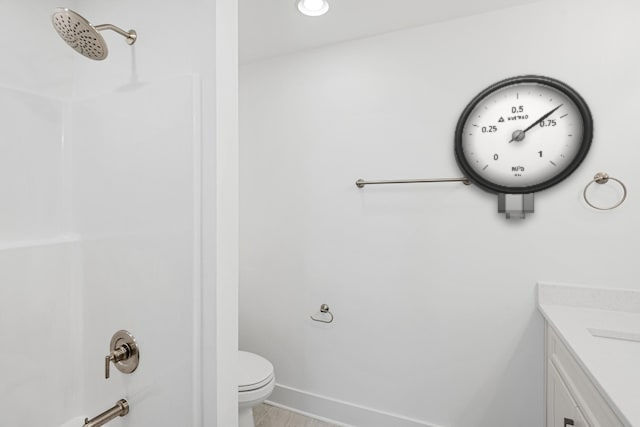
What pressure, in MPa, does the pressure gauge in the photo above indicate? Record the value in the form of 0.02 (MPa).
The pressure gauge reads 0.7 (MPa)
